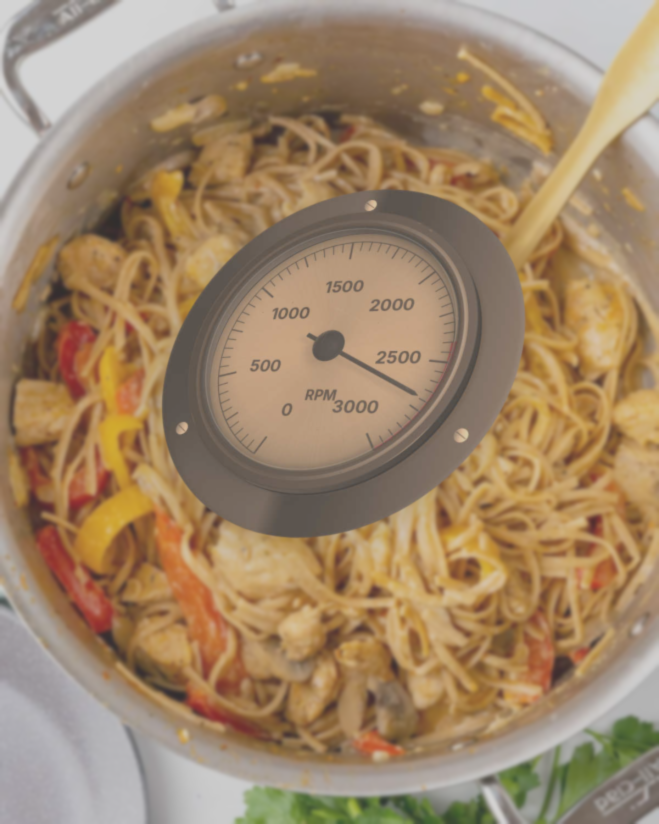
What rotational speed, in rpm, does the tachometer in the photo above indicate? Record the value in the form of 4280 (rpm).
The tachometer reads 2700 (rpm)
